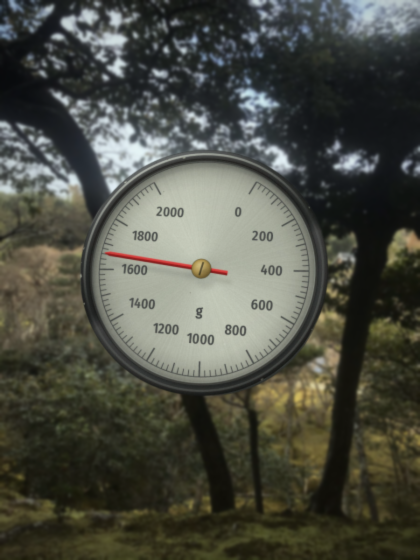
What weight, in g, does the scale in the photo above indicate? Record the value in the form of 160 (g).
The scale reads 1660 (g)
